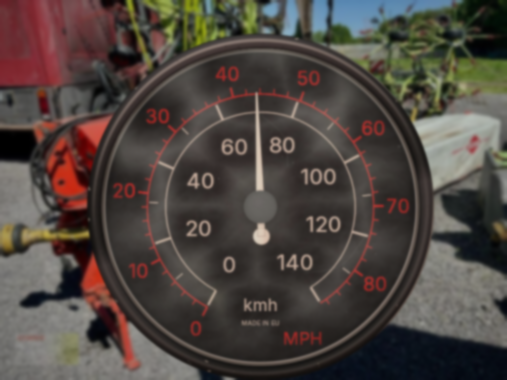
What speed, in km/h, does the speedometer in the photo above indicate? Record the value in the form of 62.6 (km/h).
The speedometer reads 70 (km/h)
